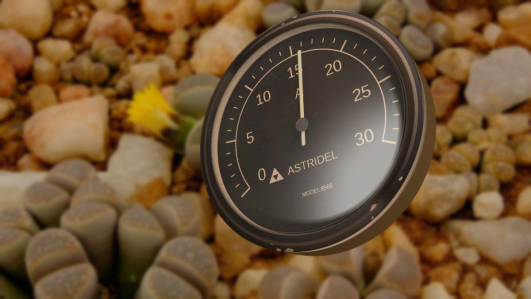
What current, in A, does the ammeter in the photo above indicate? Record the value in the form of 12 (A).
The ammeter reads 16 (A)
